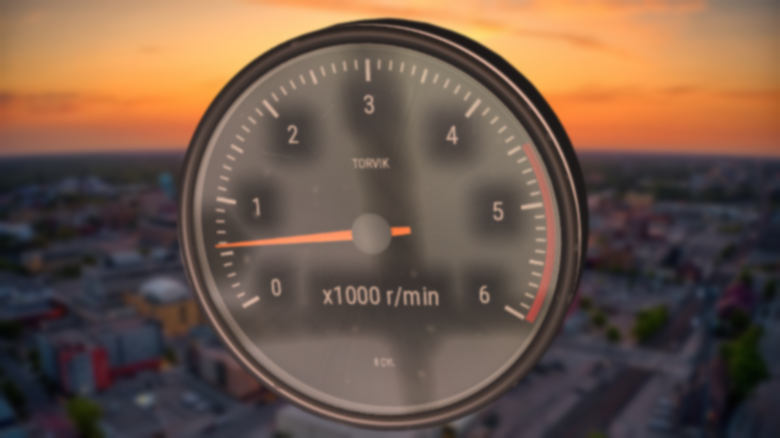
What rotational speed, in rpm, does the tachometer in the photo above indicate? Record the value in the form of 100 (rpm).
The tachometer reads 600 (rpm)
